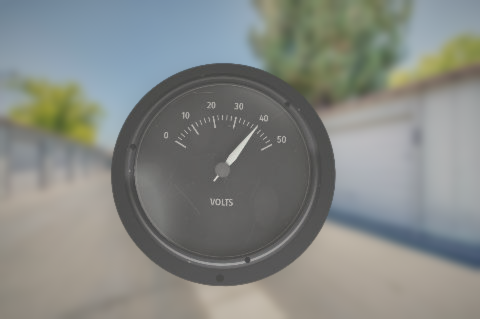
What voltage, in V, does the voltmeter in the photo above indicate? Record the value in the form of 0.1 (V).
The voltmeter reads 40 (V)
